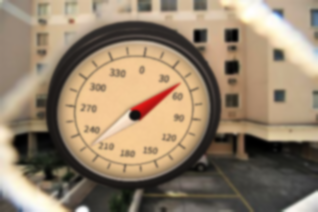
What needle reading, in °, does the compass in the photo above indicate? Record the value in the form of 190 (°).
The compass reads 45 (°)
